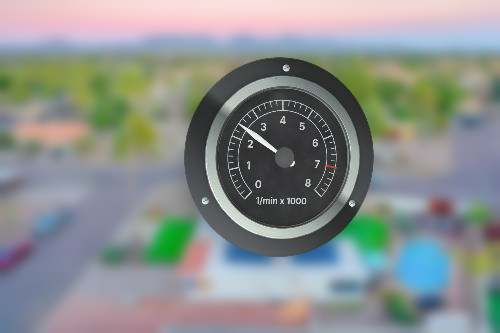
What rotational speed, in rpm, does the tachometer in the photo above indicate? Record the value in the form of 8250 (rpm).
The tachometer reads 2400 (rpm)
